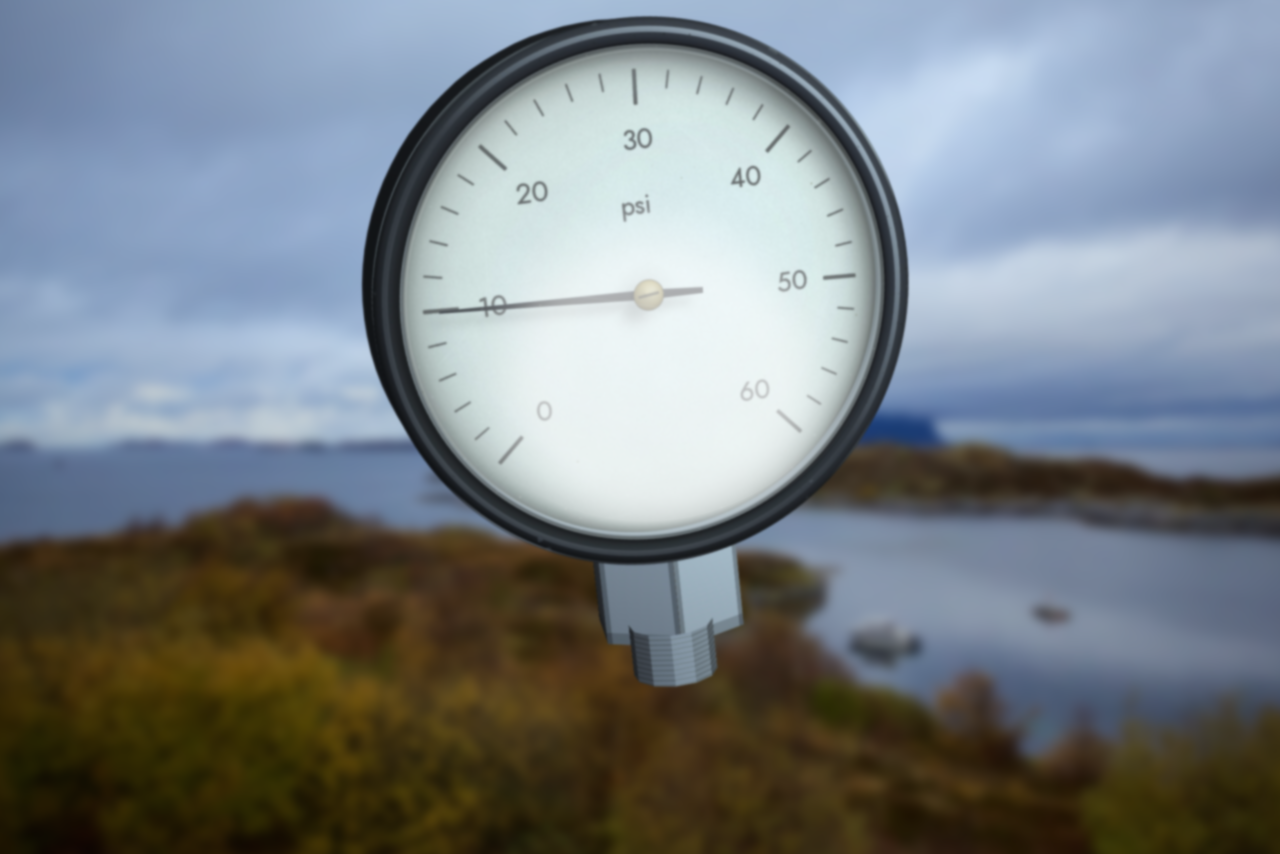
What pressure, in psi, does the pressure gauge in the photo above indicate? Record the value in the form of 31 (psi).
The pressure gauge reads 10 (psi)
